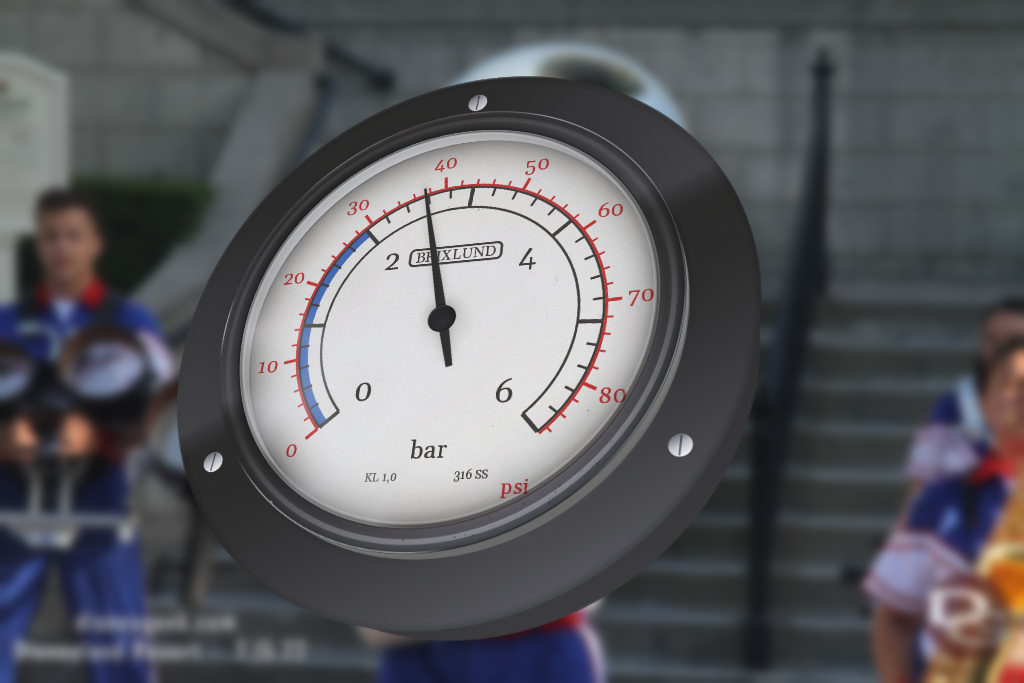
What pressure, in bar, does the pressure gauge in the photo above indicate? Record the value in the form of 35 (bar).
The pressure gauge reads 2.6 (bar)
